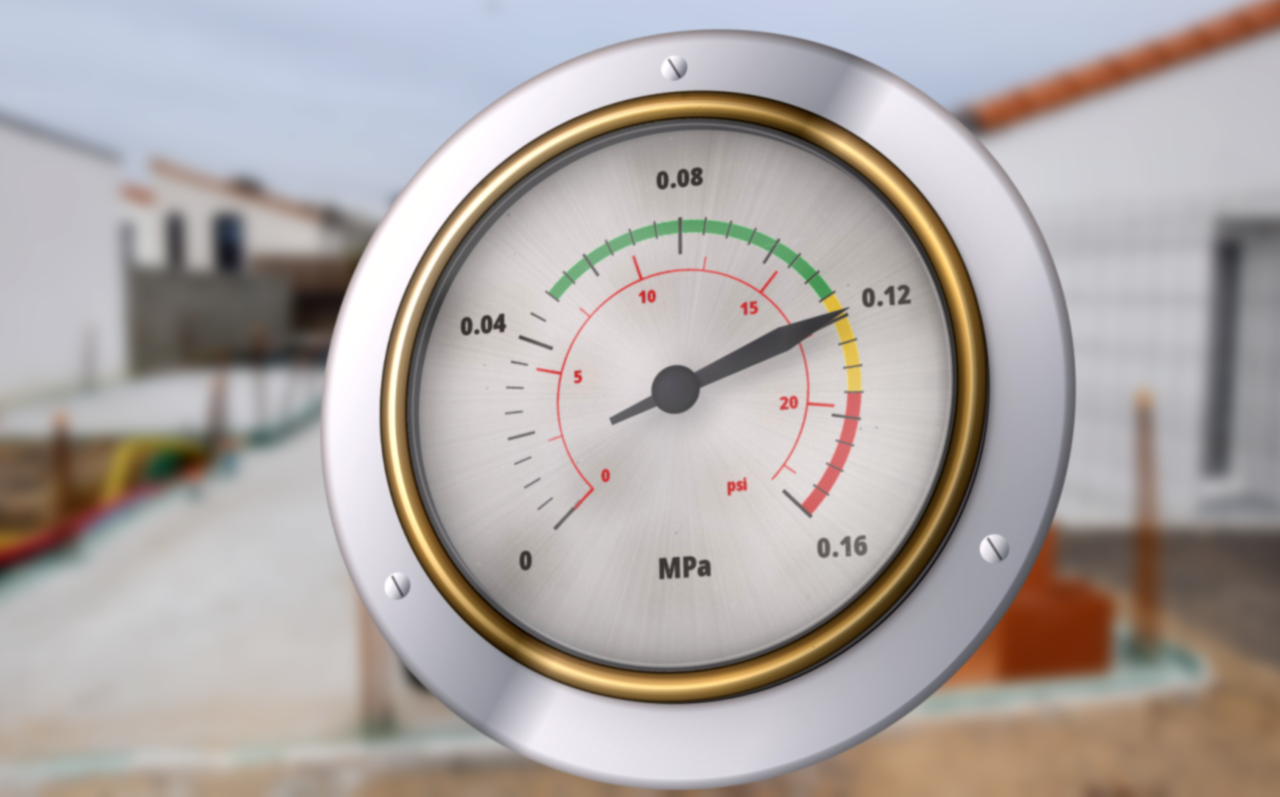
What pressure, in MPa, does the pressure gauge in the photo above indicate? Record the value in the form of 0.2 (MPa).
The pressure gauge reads 0.12 (MPa)
